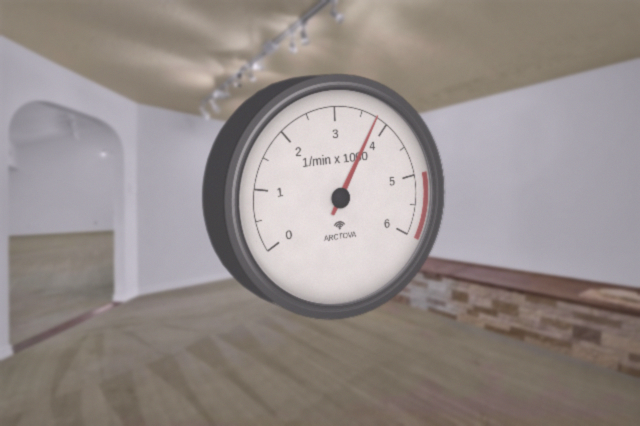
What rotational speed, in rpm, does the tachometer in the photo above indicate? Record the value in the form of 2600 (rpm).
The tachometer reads 3750 (rpm)
